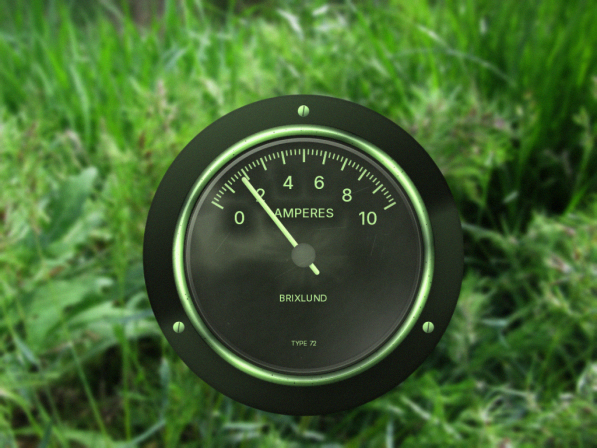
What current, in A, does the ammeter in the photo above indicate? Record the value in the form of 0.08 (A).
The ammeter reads 1.8 (A)
